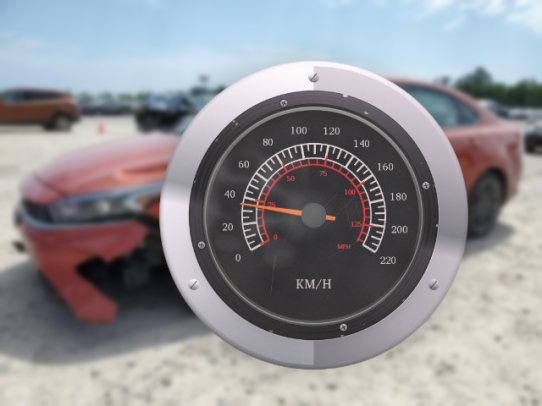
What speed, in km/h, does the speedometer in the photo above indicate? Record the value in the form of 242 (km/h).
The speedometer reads 35 (km/h)
